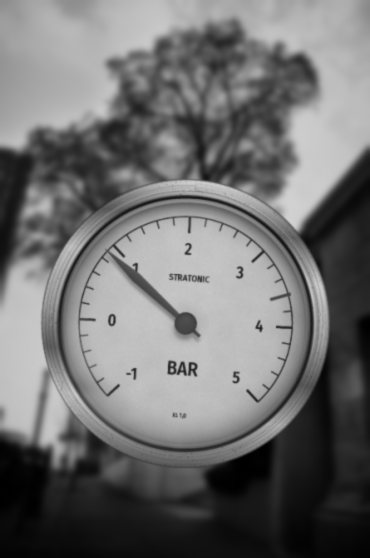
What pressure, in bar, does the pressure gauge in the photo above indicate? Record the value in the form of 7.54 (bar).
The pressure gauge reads 0.9 (bar)
